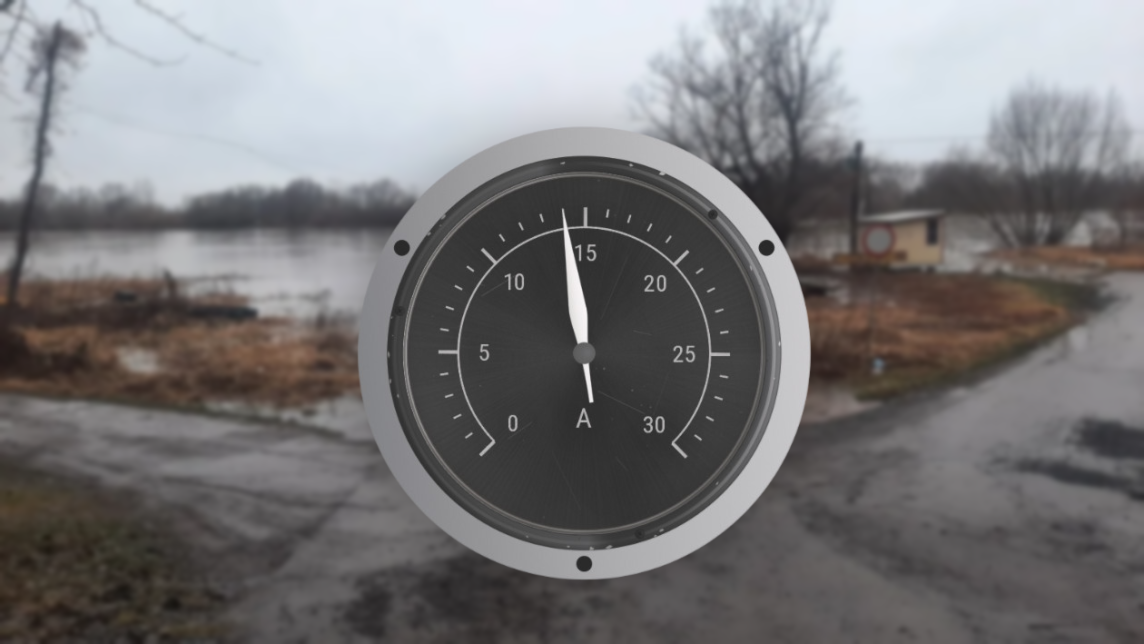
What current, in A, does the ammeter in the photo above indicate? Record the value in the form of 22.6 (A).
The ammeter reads 14 (A)
